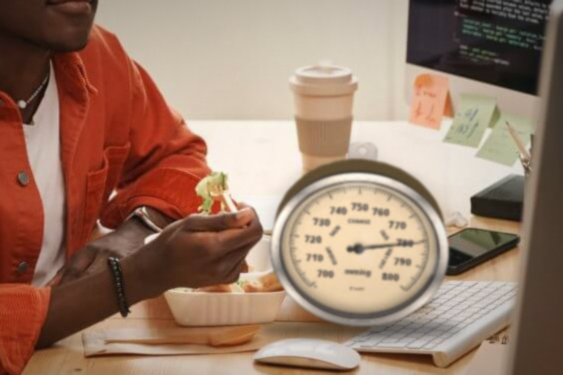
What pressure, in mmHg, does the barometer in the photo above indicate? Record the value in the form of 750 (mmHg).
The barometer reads 780 (mmHg)
